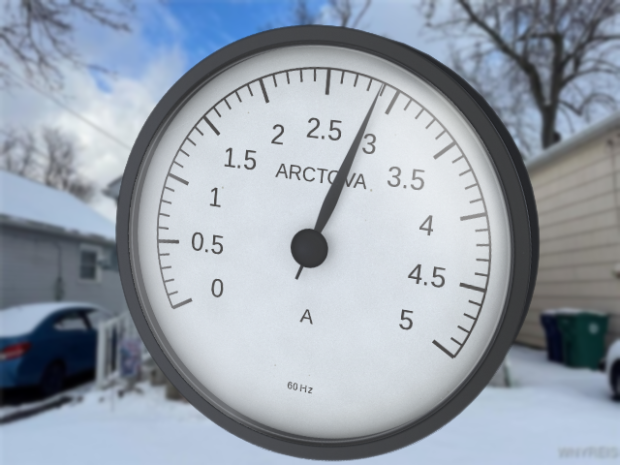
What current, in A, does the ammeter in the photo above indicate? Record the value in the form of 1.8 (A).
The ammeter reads 2.9 (A)
